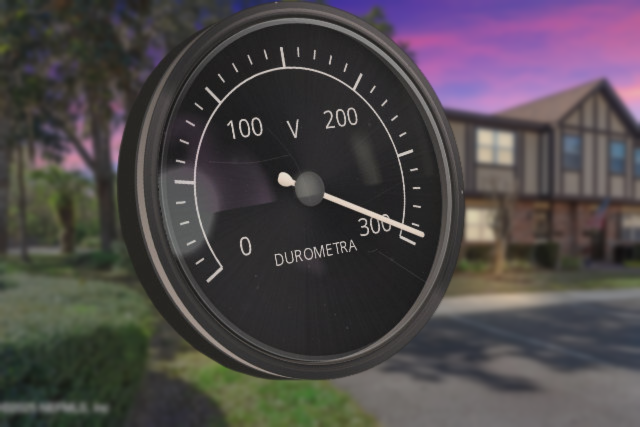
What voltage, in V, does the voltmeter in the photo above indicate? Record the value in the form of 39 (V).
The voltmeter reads 295 (V)
